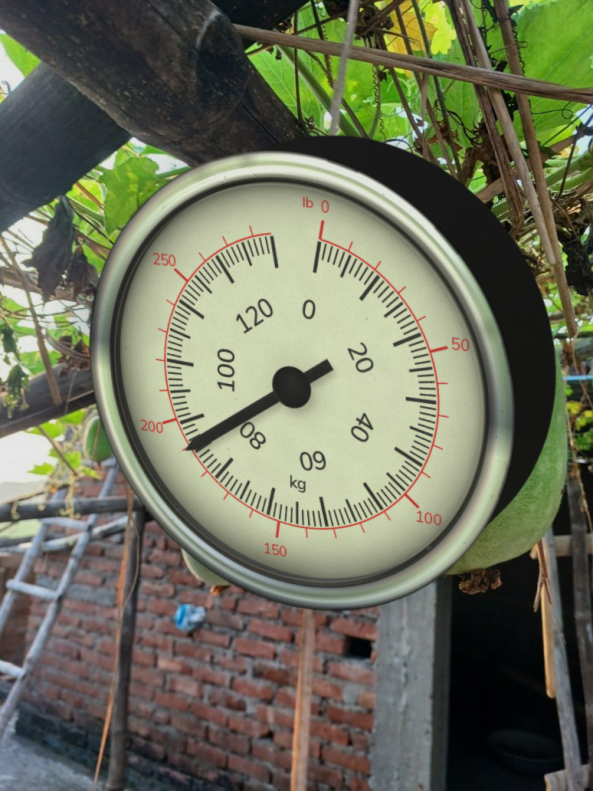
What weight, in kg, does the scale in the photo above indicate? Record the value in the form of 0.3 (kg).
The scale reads 86 (kg)
